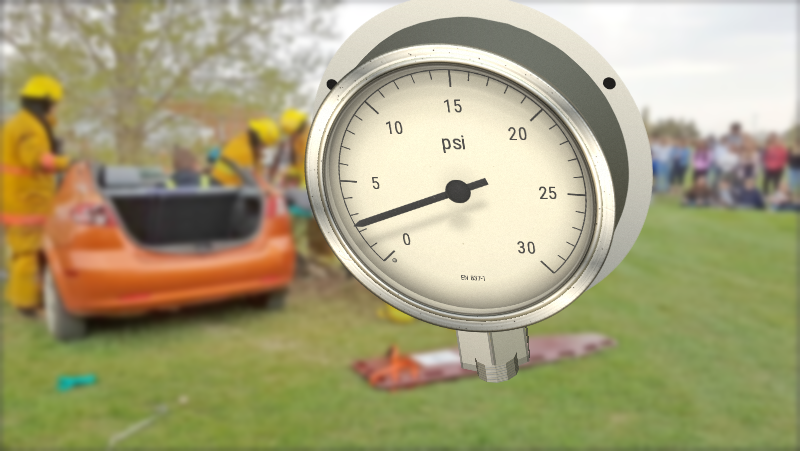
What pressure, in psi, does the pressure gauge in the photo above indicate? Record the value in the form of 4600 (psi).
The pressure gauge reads 2.5 (psi)
